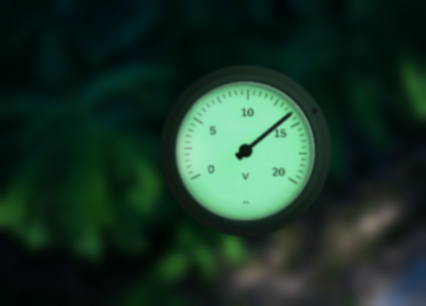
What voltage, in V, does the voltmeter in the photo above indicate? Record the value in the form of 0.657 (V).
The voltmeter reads 14 (V)
